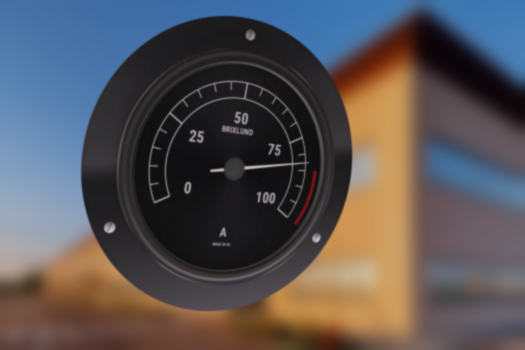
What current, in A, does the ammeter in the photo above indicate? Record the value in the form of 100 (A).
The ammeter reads 82.5 (A)
